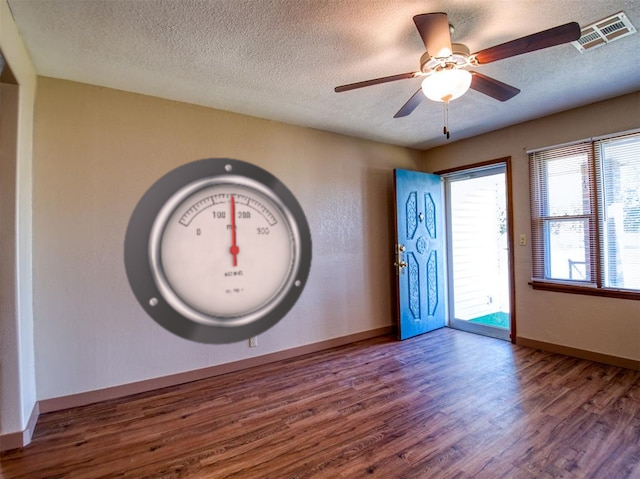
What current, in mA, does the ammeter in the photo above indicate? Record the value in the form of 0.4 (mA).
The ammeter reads 150 (mA)
